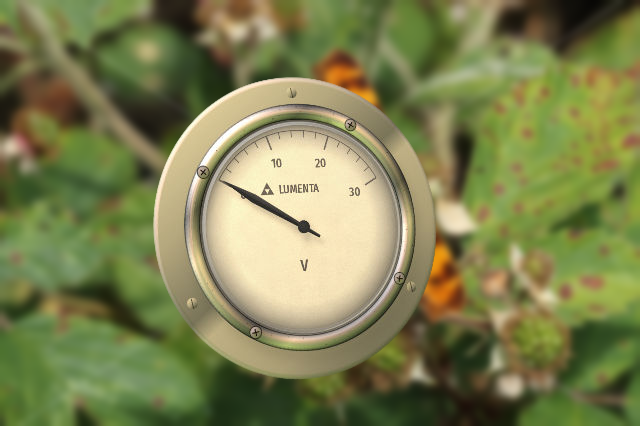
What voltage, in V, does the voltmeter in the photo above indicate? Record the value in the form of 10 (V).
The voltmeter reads 0 (V)
